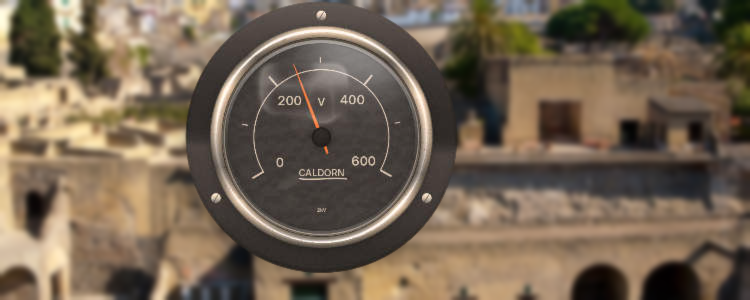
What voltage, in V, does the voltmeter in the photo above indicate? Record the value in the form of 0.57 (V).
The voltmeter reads 250 (V)
